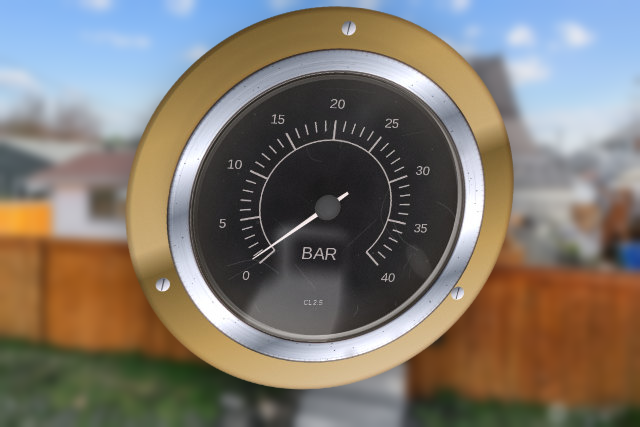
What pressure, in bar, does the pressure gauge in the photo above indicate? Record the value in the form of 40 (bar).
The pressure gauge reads 1 (bar)
